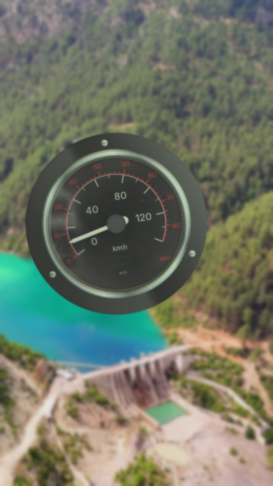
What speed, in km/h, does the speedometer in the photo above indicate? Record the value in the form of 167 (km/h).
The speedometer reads 10 (km/h)
